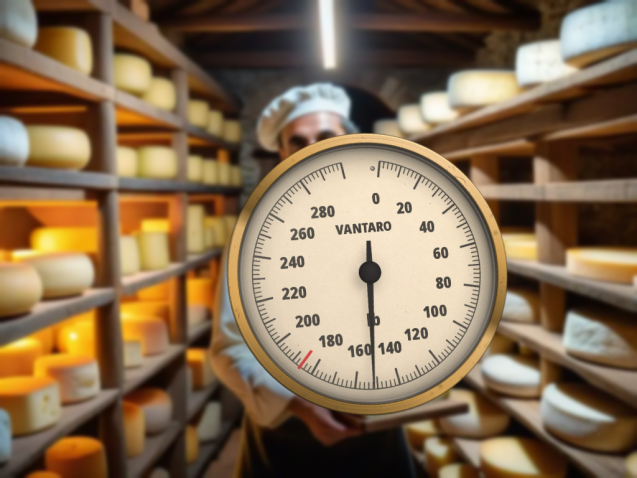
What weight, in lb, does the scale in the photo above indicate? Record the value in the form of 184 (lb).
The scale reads 152 (lb)
